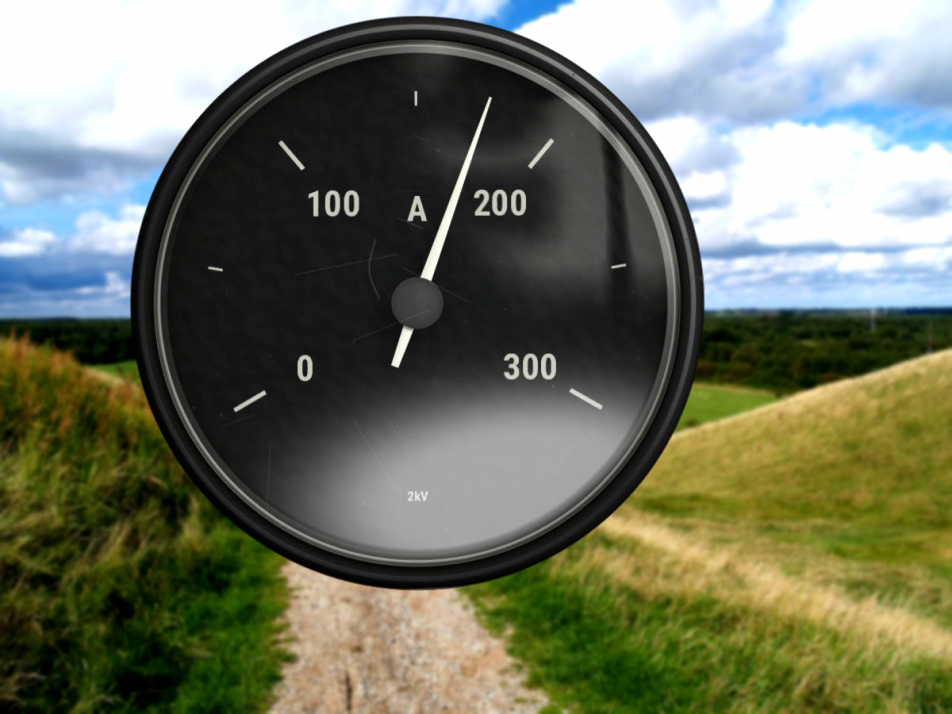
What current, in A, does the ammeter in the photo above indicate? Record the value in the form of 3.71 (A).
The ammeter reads 175 (A)
